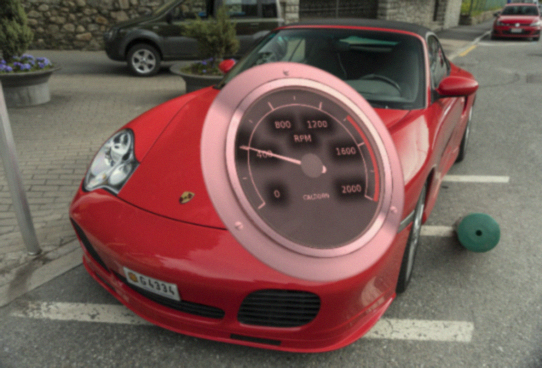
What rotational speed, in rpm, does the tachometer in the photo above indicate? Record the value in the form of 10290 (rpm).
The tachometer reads 400 (rpm)
